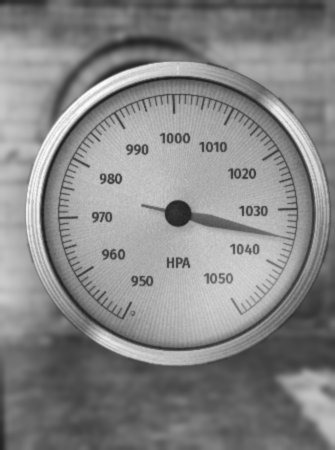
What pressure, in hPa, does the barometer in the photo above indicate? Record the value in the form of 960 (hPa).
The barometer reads 1035 (hPa)
